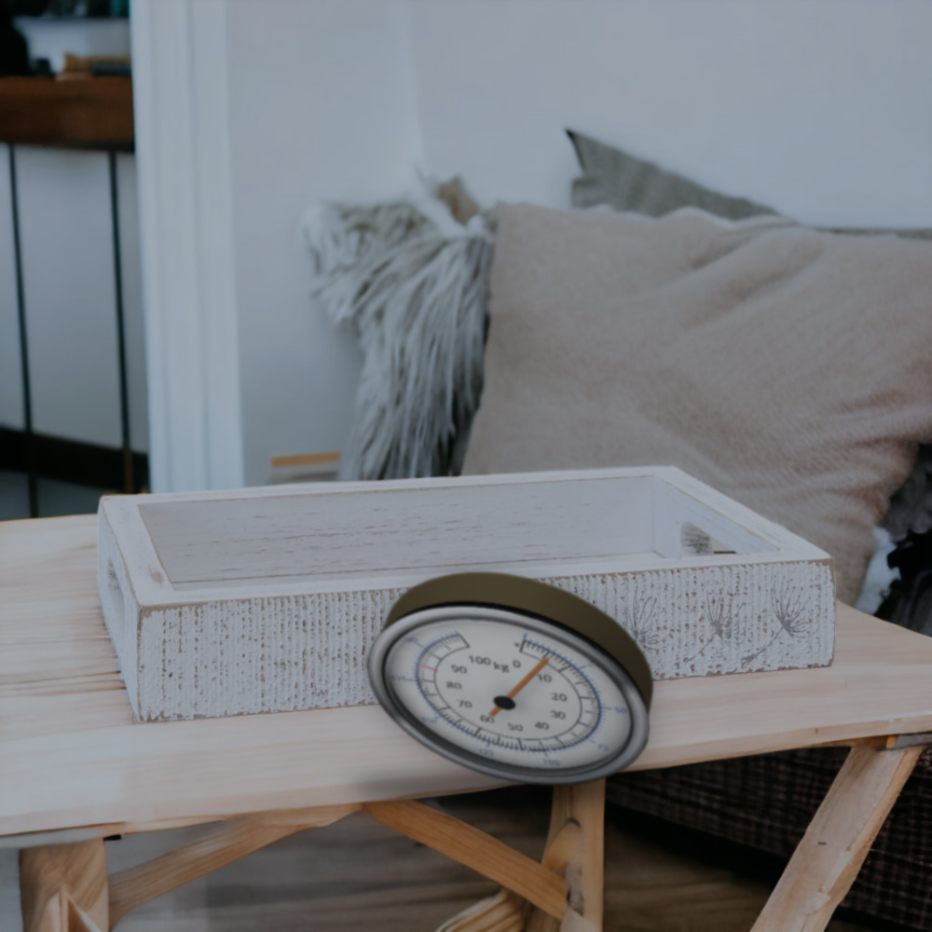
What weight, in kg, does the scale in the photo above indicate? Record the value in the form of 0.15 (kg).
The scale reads 5 (kg)
